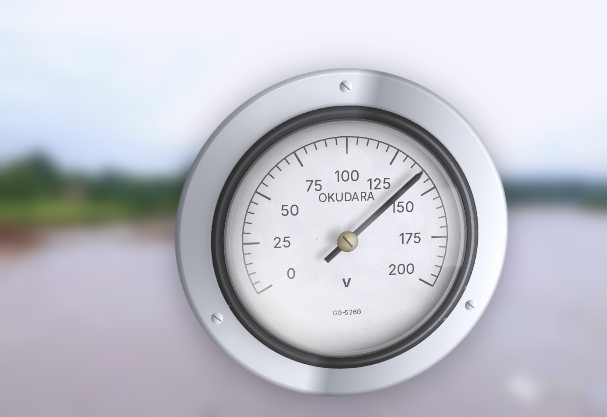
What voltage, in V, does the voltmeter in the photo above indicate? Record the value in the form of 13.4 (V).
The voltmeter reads 140 (V)
